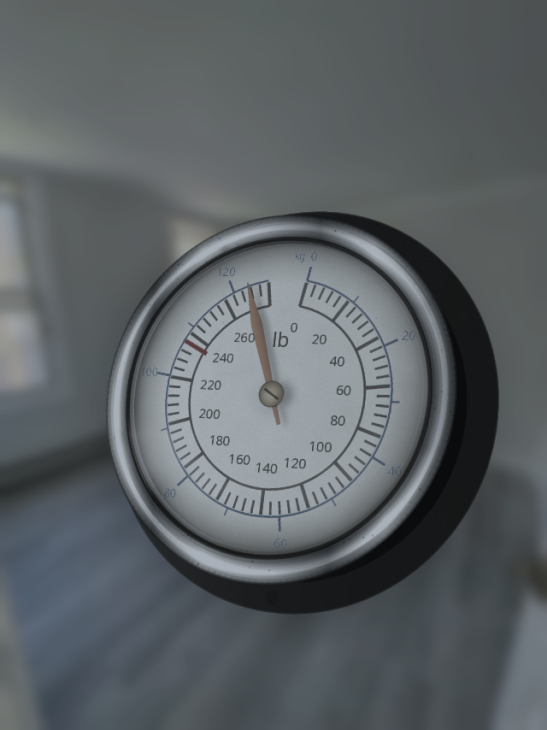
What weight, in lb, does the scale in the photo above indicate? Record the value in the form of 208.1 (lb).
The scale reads 272 (lb)
